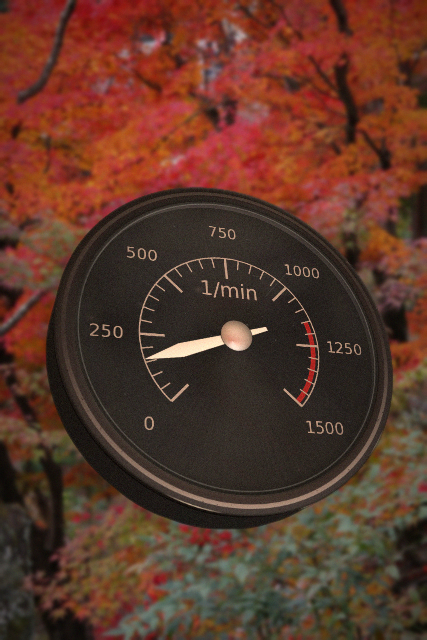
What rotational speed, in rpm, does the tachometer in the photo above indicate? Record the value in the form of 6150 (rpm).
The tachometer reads 150 (rpm)
